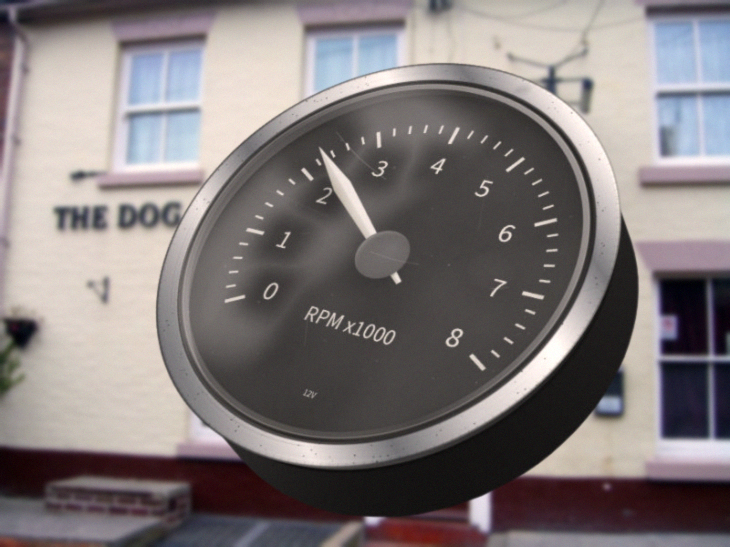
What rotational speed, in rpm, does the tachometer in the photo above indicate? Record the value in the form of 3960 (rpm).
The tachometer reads 2300 (rpm)
